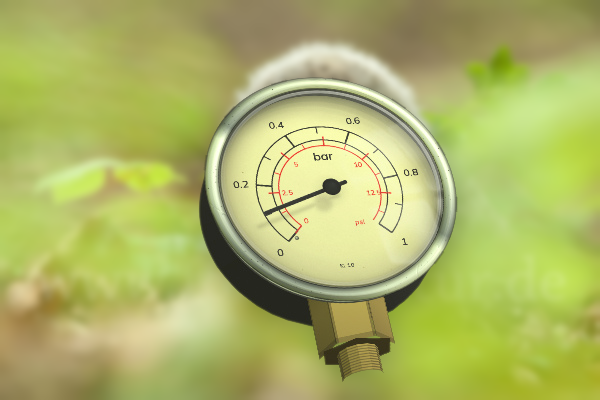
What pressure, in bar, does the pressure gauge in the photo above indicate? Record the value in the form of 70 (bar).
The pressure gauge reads 0.1 (bar)
